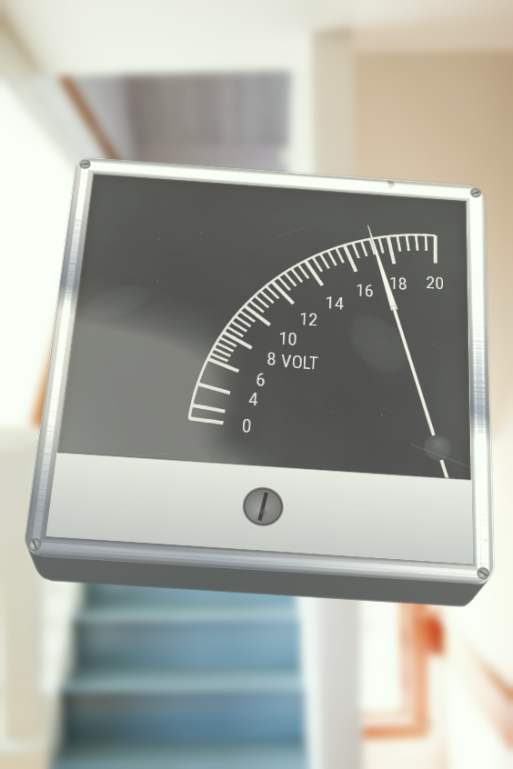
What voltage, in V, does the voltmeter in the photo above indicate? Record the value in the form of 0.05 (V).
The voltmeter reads 17.2 (V)
